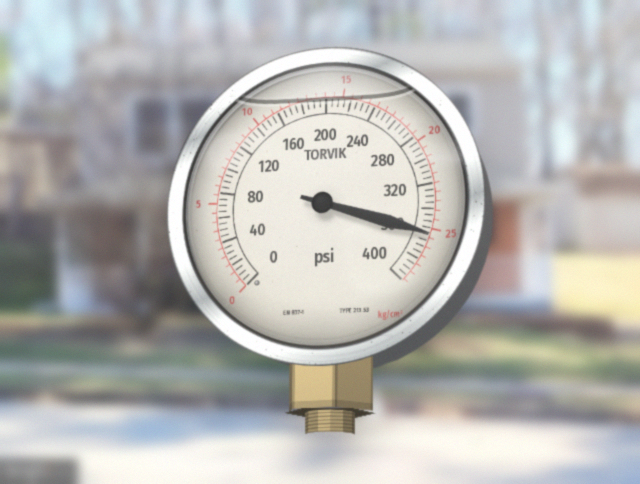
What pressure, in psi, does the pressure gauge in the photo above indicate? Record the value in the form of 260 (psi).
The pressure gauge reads 360 (psi)
